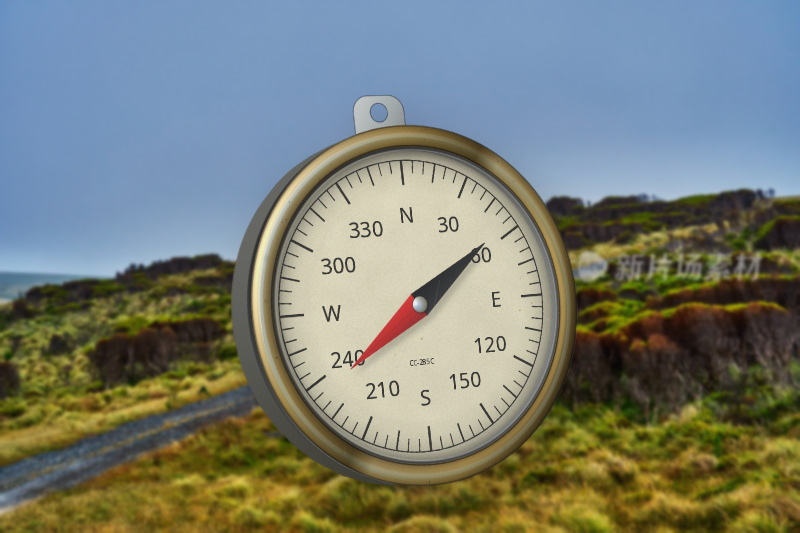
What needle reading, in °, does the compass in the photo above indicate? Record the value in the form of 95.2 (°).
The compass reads 235 (°)
